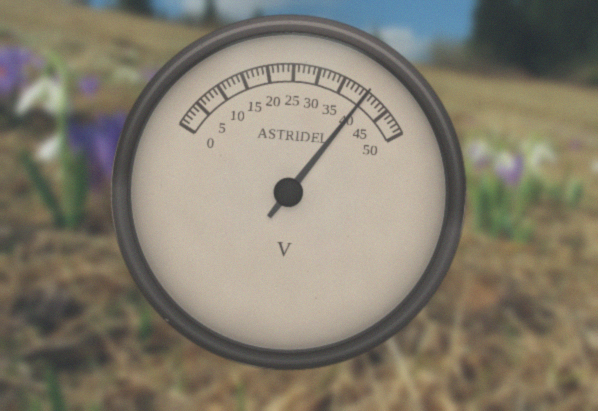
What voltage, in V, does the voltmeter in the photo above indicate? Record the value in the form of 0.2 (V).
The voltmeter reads 40 (V)
